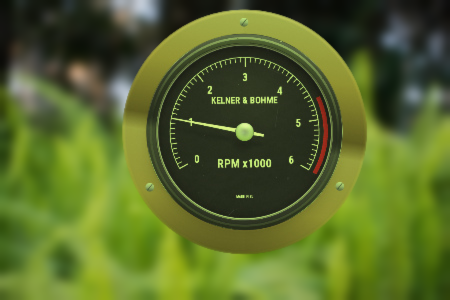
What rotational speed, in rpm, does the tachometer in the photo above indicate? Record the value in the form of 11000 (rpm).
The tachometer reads 1000 (rpm)
